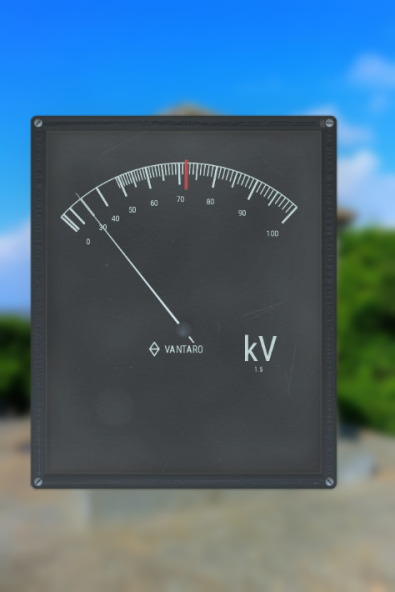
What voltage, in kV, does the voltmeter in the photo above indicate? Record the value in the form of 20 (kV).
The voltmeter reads 30 (kV)
